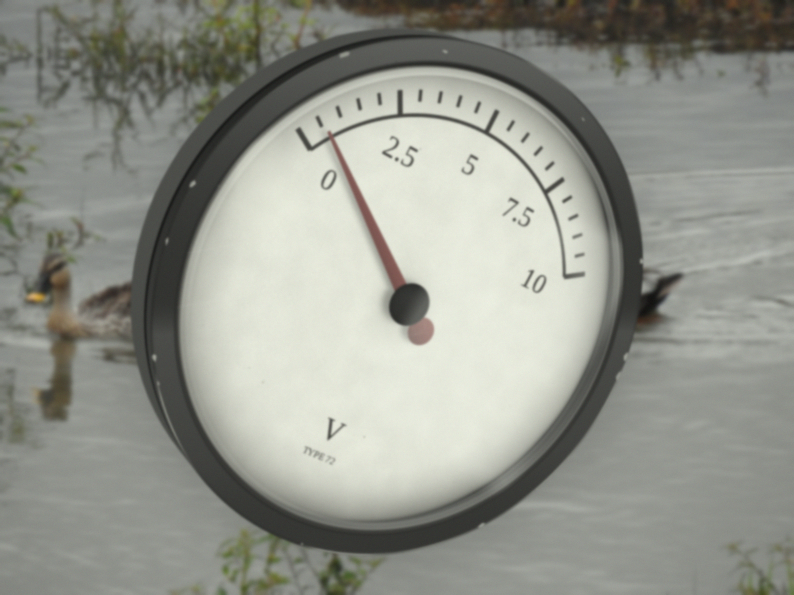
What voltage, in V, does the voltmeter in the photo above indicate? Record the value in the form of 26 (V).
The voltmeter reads 0.5 (V)
